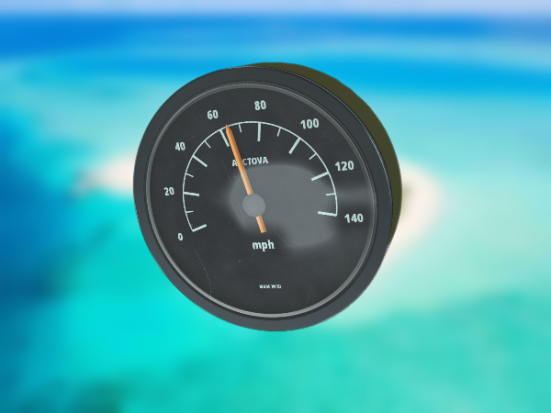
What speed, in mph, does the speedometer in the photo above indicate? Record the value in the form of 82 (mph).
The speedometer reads 65 (mph)
